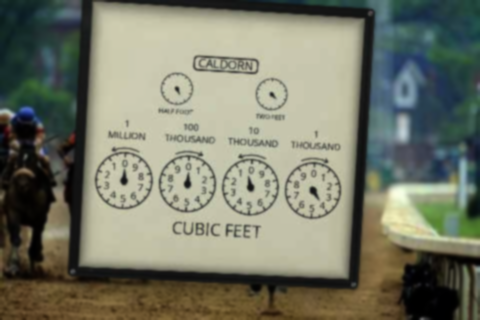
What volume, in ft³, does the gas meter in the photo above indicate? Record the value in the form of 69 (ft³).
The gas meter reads 400 (ft³)
